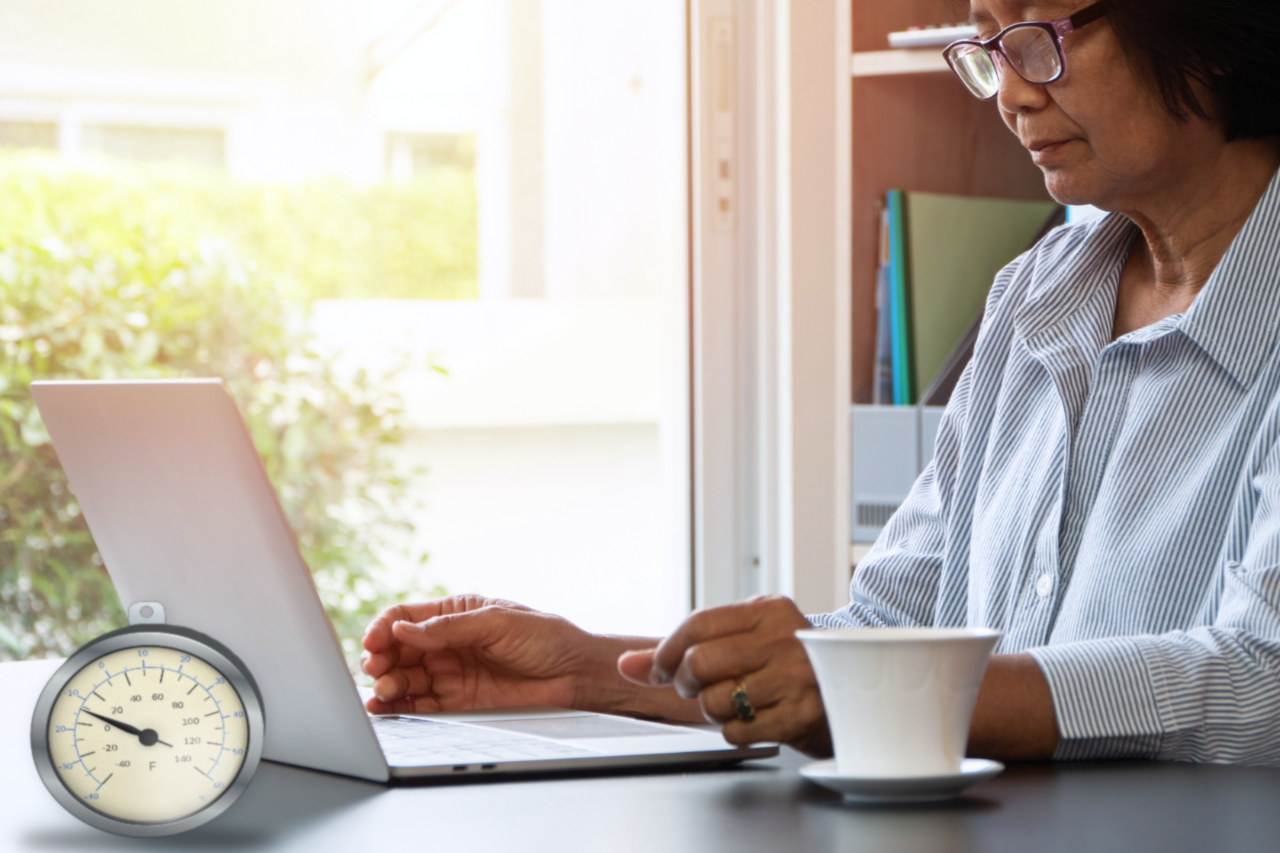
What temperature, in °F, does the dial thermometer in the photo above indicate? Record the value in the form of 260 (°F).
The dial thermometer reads 10 (°F)
